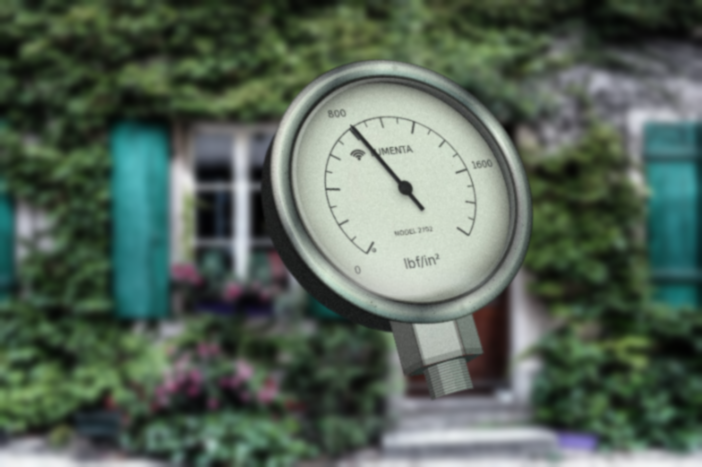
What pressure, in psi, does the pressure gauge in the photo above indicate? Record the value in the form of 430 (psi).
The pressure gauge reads 800 (psi)
